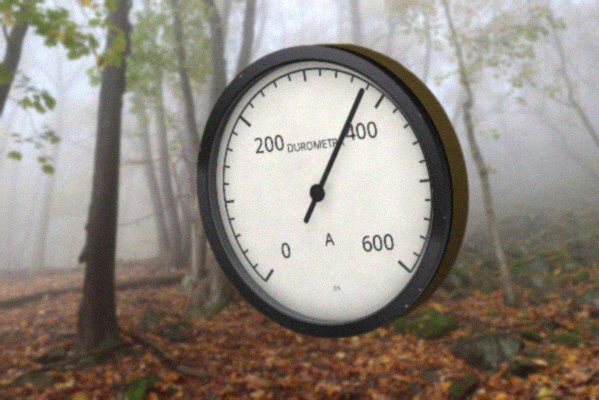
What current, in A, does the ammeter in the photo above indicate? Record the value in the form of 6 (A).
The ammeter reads 380 (A)
